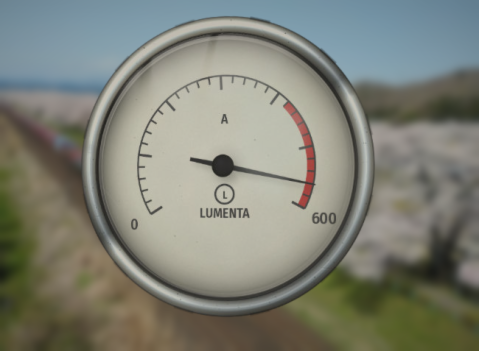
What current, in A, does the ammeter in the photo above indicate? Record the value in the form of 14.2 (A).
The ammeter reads 560 (A)
